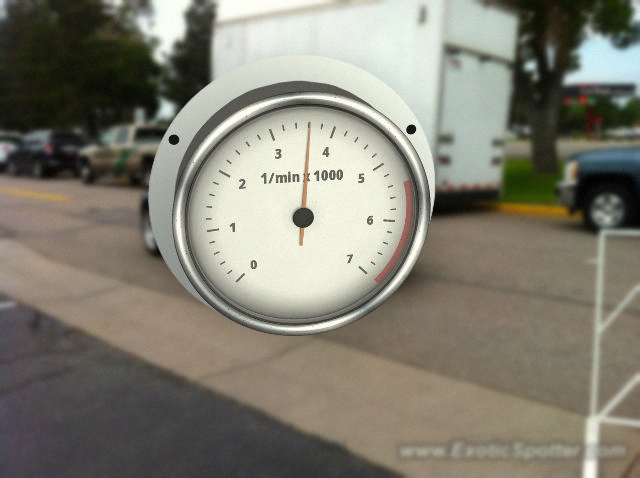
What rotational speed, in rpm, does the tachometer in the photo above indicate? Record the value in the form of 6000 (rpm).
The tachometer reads 3600 (rpm)
